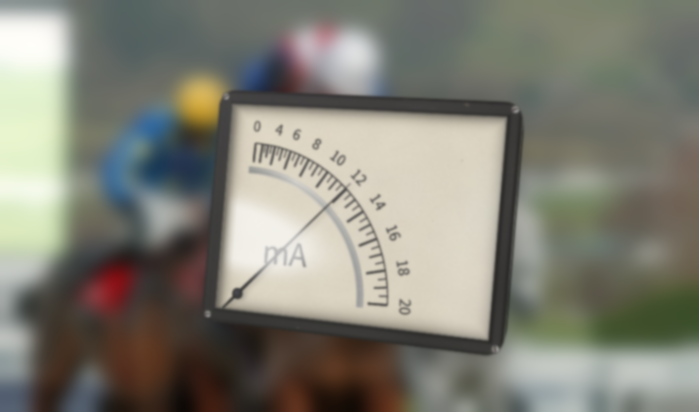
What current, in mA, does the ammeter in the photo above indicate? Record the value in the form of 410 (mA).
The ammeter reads 12 (mA)
